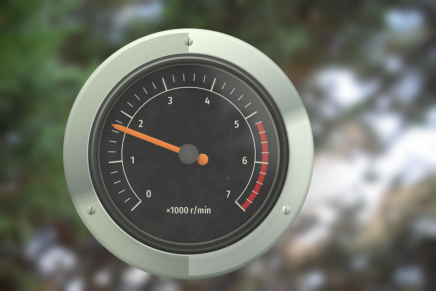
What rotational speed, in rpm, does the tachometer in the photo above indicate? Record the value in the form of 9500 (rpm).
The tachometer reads 1700 (rpm)
